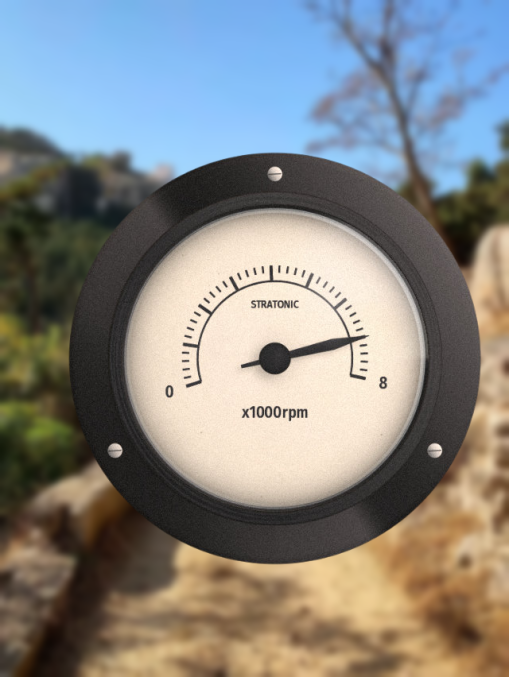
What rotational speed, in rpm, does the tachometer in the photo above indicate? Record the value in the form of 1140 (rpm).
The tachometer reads 7000 (rpm)
